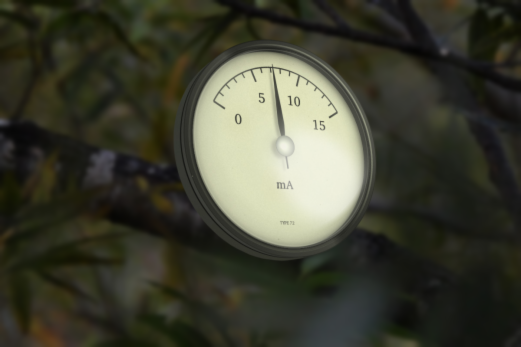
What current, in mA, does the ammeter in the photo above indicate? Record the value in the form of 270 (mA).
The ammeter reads 7 (mA)
